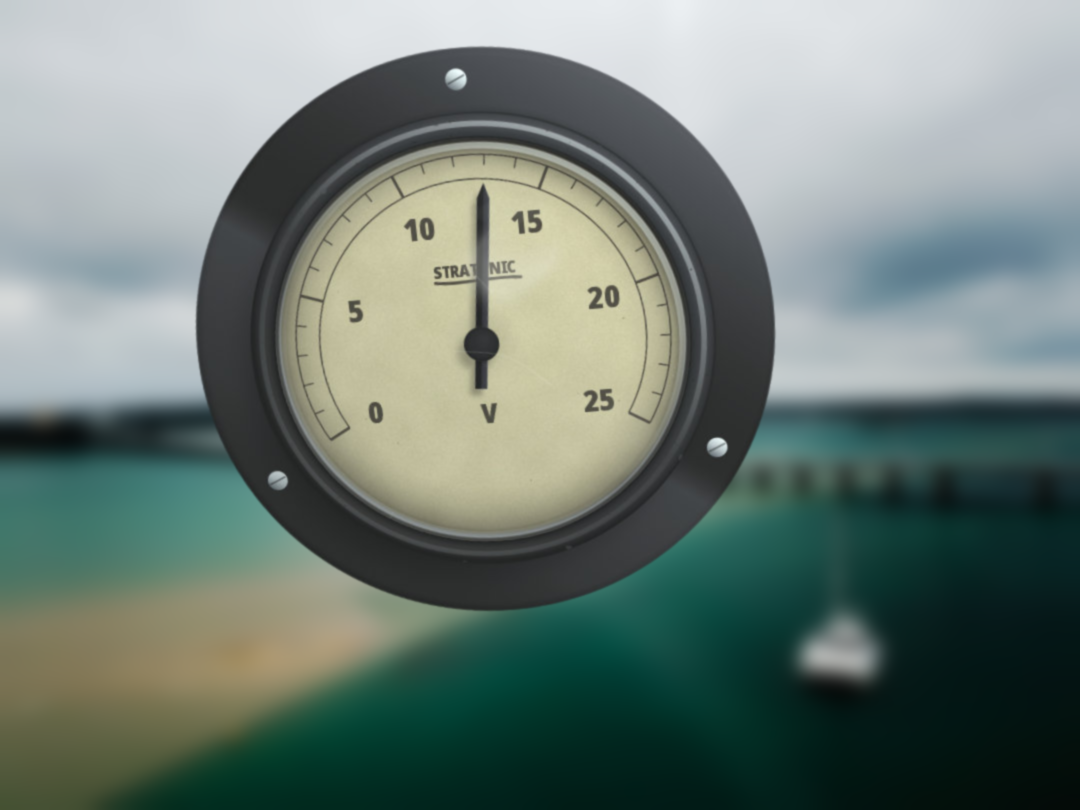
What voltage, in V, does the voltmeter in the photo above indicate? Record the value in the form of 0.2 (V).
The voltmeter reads 13 (V)
